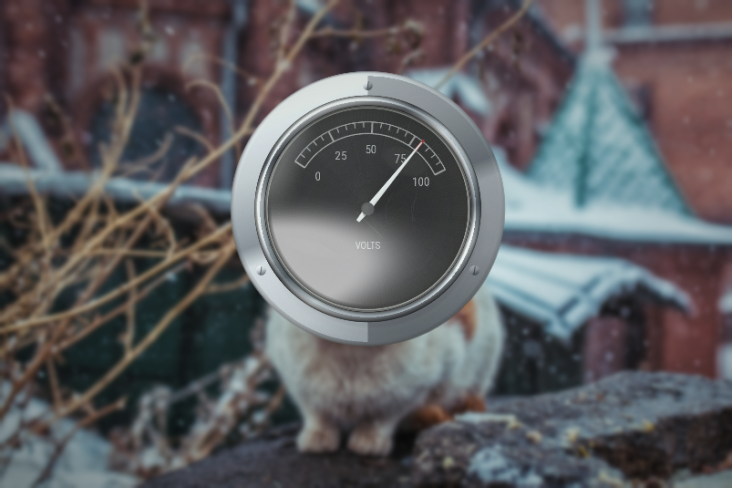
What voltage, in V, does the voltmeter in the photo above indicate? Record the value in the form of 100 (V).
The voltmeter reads 80 (V)
